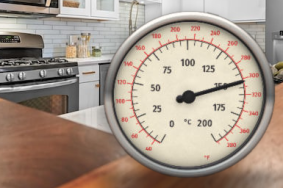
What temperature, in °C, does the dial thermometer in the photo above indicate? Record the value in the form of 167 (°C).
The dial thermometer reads 150 (°C)
